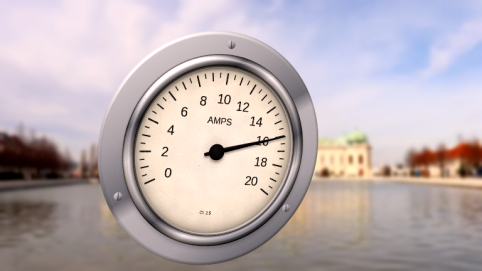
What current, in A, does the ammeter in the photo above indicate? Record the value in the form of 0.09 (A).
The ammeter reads 16 (A)
